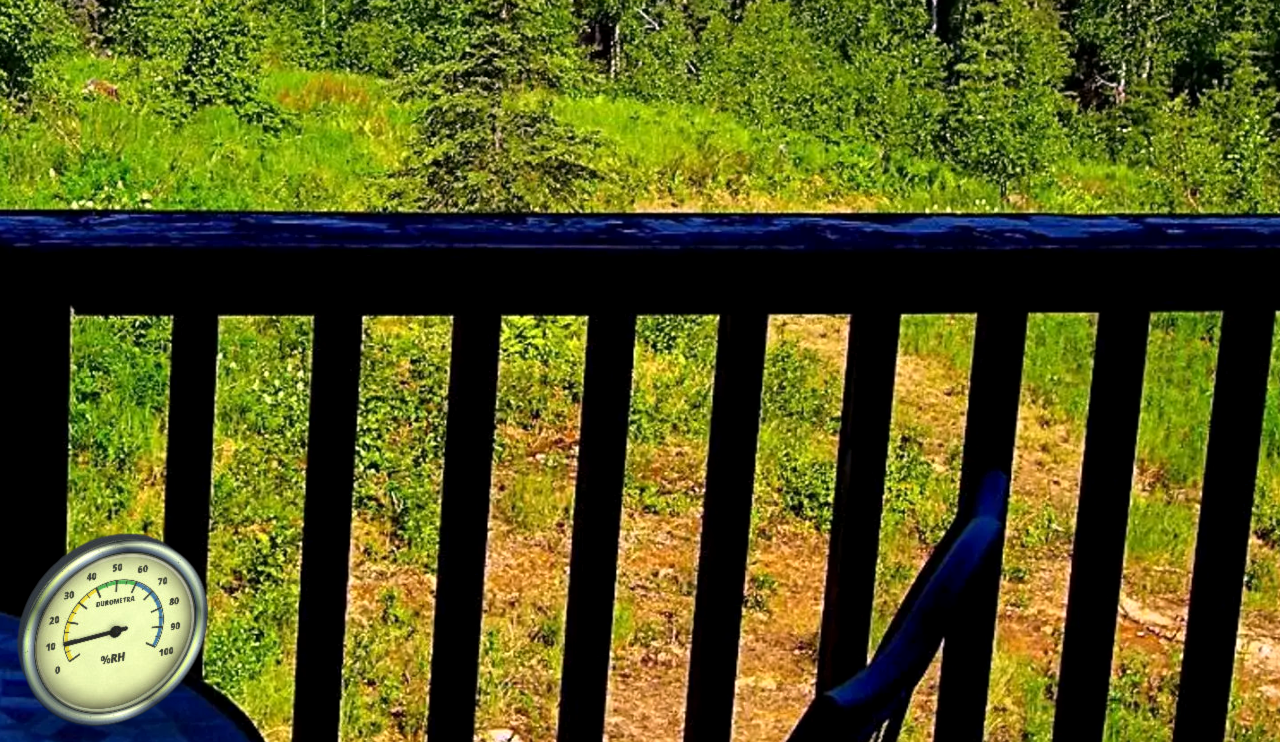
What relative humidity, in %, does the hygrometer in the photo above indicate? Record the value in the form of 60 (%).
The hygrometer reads 10 (%)
